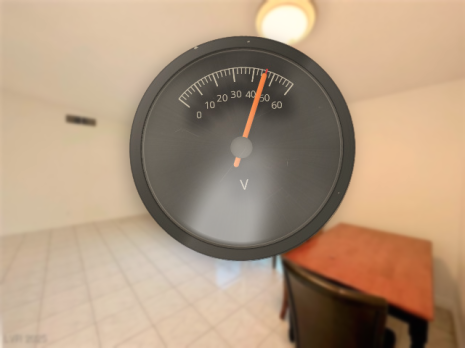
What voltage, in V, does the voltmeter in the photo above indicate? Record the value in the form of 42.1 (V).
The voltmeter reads 46 (V)
